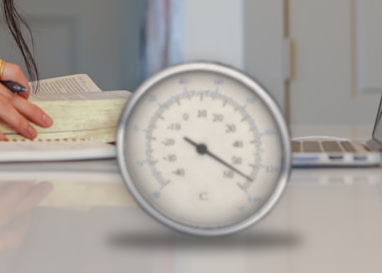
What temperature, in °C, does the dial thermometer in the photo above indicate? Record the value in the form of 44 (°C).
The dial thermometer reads 55 (°C)
